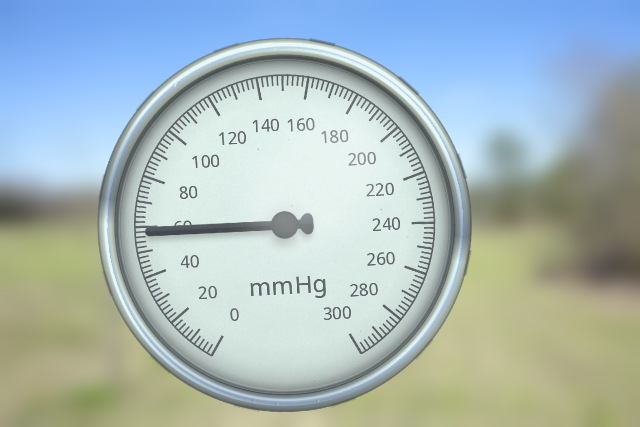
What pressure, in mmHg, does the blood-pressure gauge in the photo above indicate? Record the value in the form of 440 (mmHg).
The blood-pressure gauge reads 58 (mmHg)
